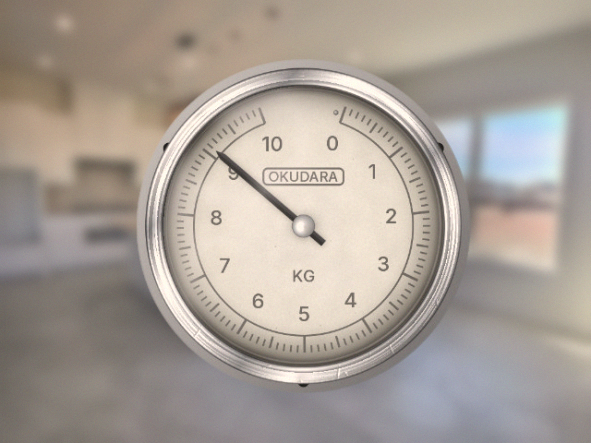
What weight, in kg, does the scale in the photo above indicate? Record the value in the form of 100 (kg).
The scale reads 9.1 (kg)
